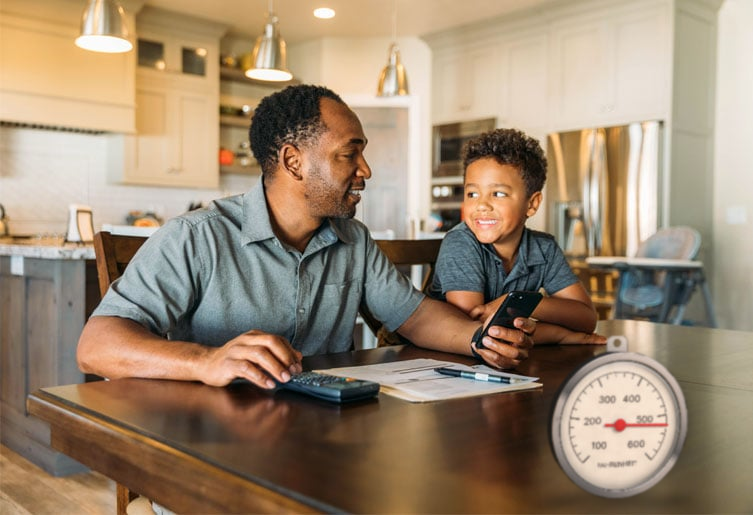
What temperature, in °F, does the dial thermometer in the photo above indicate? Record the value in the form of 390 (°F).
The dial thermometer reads 520 (°F)
